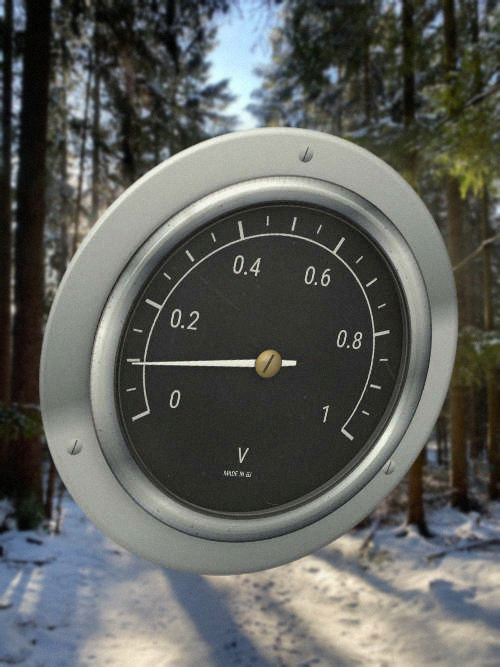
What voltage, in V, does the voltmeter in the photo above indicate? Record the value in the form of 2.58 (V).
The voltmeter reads 0.1 (V)
